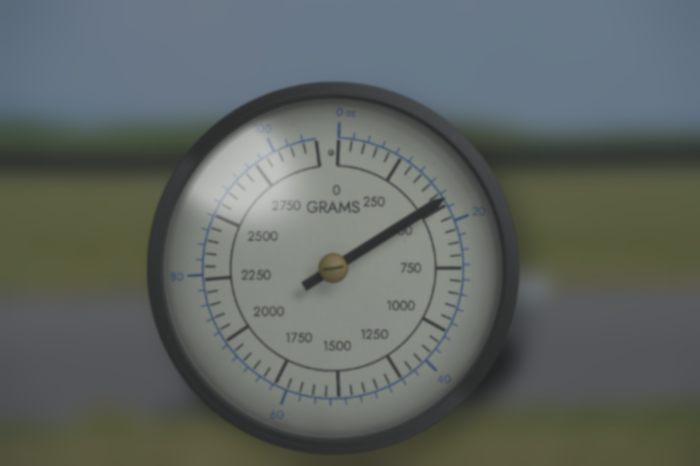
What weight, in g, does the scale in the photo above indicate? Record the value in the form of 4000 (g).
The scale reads 475 (g)
